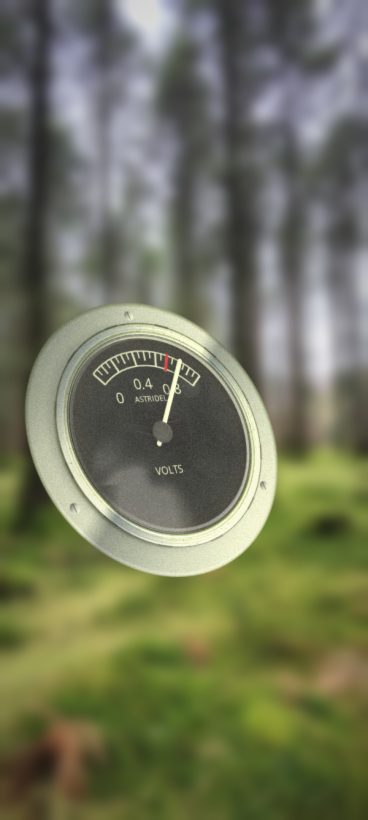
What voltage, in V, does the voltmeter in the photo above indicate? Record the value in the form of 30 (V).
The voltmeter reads 0.8 (V)
